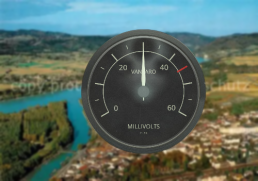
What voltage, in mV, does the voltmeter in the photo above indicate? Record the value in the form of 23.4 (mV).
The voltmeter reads 30 (mV)
